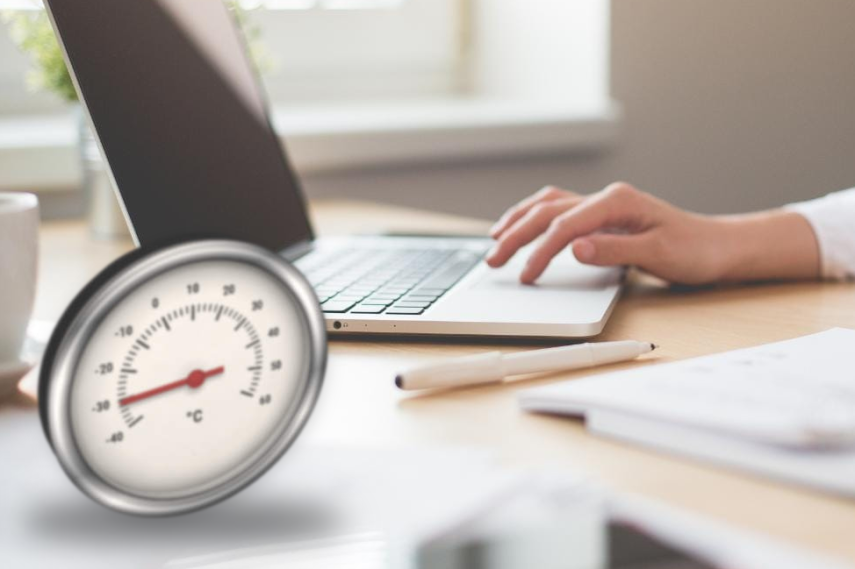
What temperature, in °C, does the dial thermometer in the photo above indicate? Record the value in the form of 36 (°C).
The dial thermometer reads -30 (°C)
